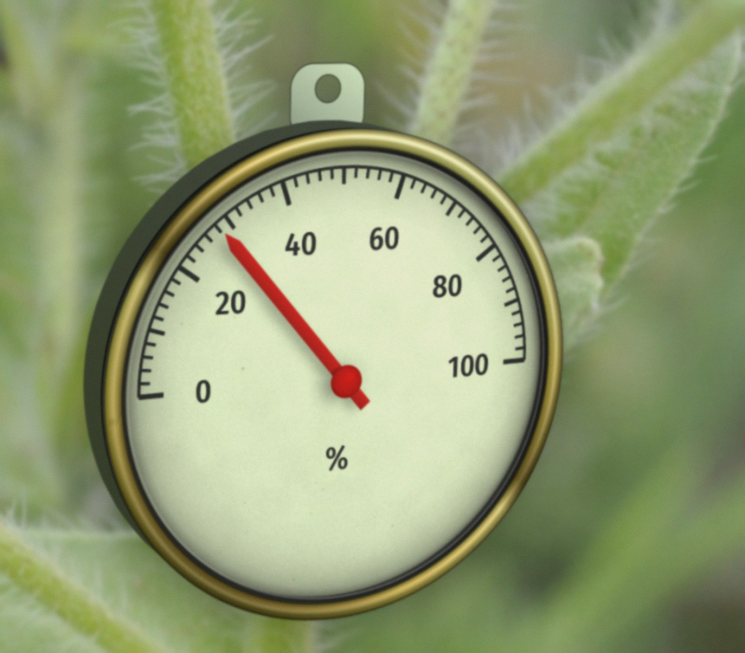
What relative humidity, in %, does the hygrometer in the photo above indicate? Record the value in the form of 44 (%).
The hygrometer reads 28 (%)
